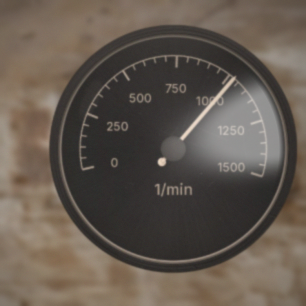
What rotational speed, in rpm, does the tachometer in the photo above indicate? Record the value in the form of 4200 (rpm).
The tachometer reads 1025 (rpm)
